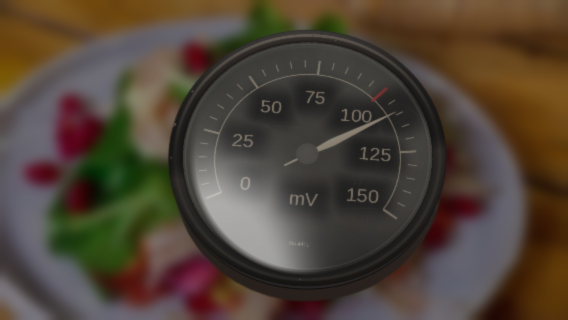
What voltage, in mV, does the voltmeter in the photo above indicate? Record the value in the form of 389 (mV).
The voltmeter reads 110 (mV)
